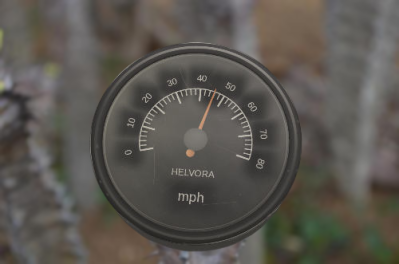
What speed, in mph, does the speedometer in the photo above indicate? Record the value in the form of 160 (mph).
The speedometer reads 46 (mph)
